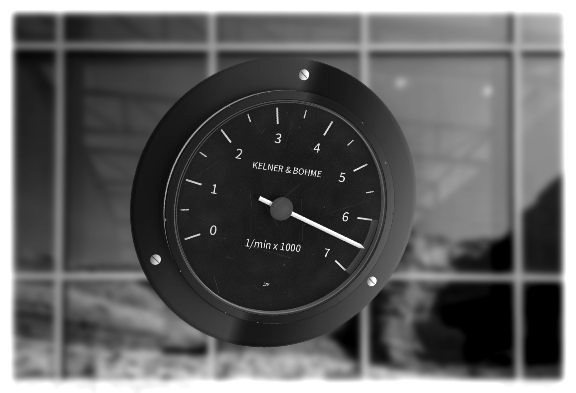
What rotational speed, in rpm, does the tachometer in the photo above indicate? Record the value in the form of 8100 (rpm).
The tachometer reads 6500 (rpm)
